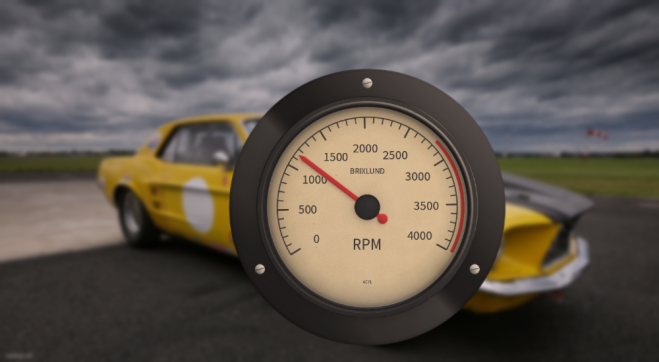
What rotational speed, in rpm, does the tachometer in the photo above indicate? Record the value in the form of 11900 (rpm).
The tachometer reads 1150 (rpm)
